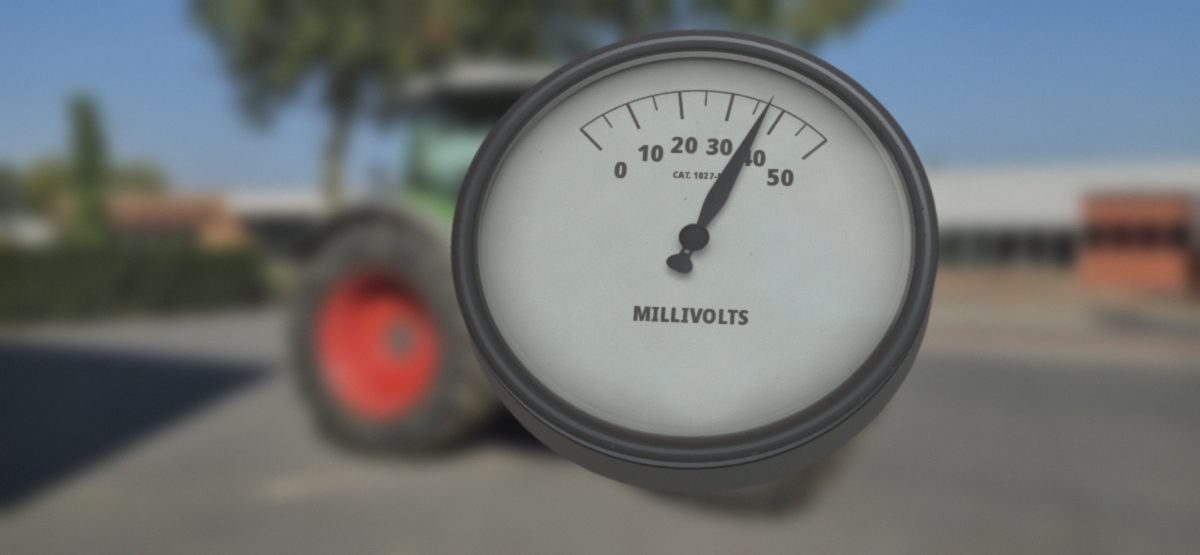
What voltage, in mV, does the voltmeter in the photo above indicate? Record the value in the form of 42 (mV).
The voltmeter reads 37.5 (mV)
